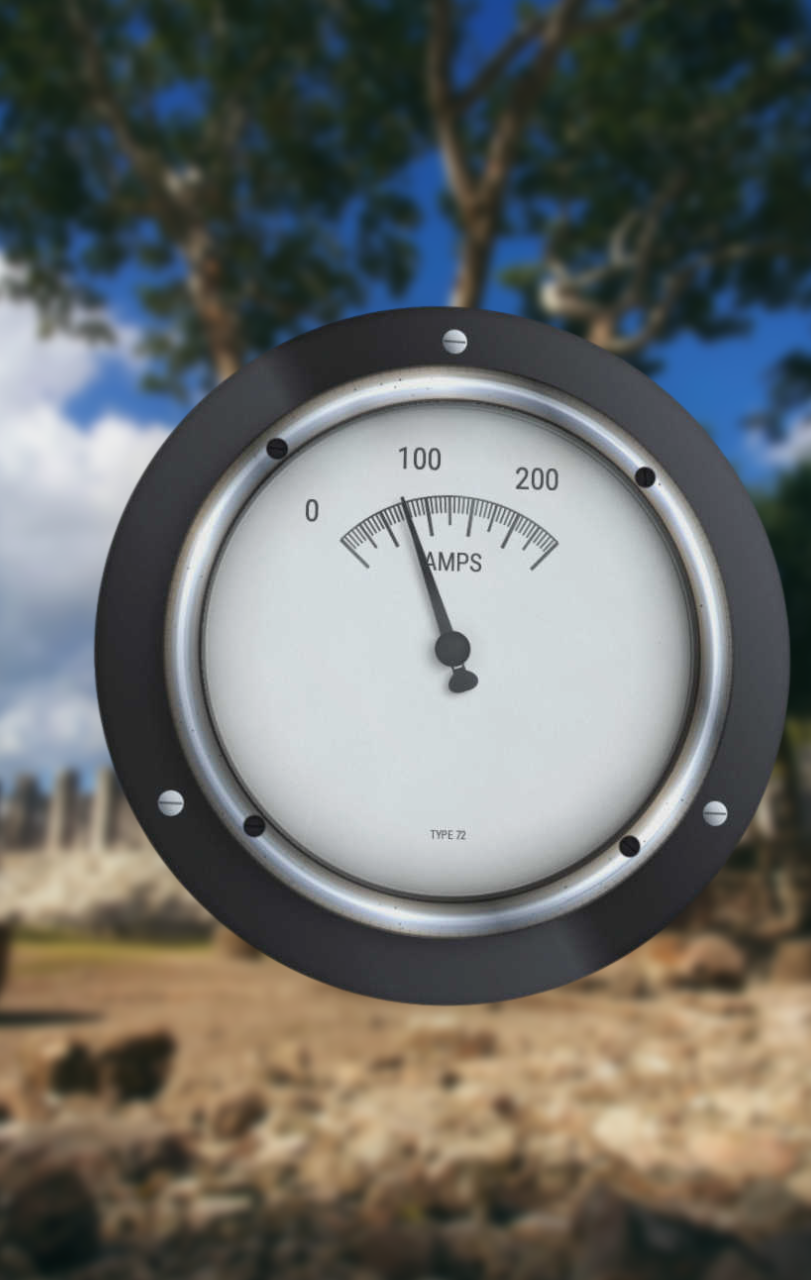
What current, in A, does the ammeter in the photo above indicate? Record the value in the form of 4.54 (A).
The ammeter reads 75 (A)
